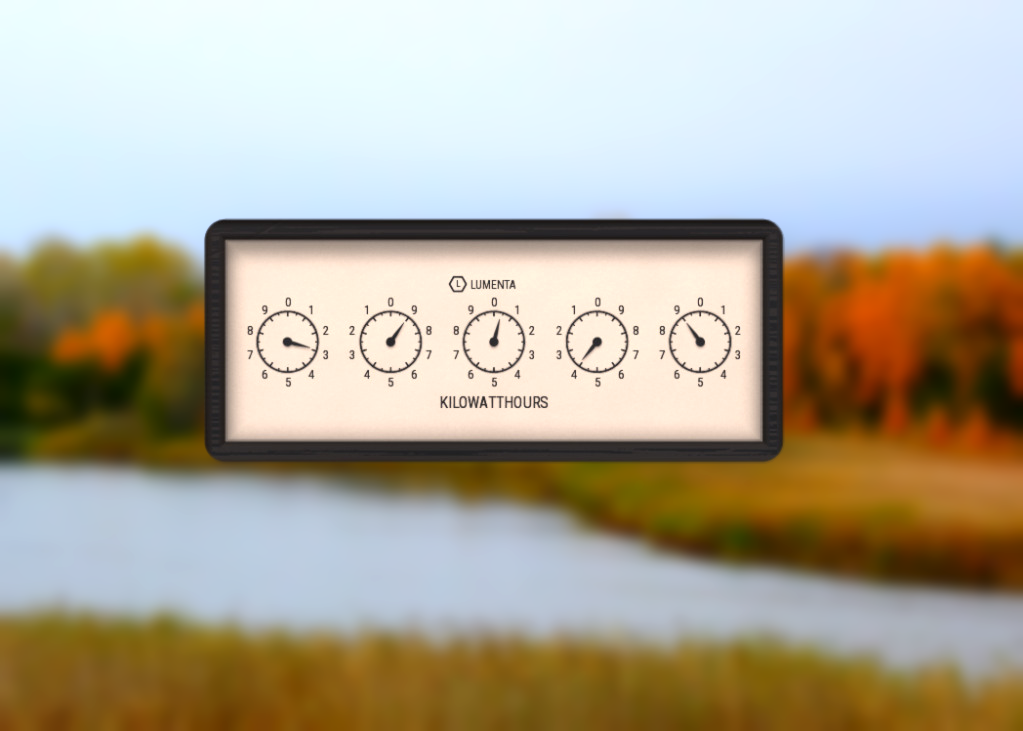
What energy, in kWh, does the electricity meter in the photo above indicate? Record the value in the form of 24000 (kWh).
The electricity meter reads 29039 (kWh)
